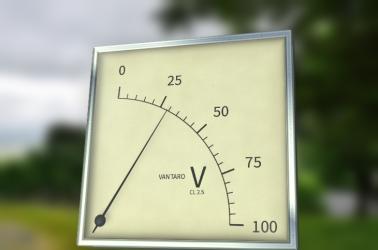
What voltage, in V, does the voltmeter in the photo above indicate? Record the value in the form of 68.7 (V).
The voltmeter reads 30 (V)
